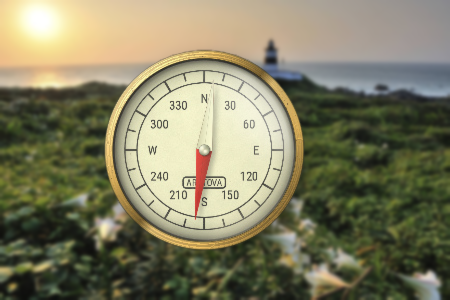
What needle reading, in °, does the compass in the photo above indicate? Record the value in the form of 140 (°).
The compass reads 187.5 (°)
